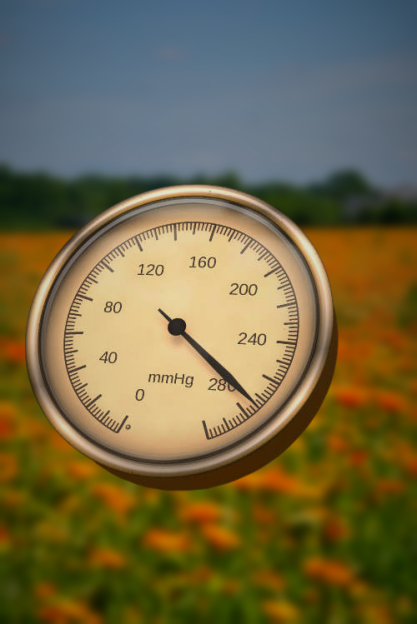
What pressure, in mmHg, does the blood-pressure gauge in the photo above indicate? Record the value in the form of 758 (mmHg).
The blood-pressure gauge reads 274 (mmHg)
